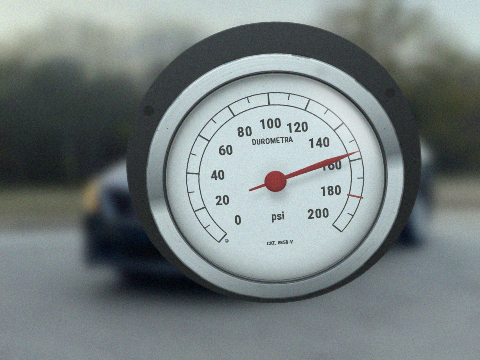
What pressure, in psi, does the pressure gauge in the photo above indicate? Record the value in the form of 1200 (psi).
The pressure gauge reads 155 (psi)
